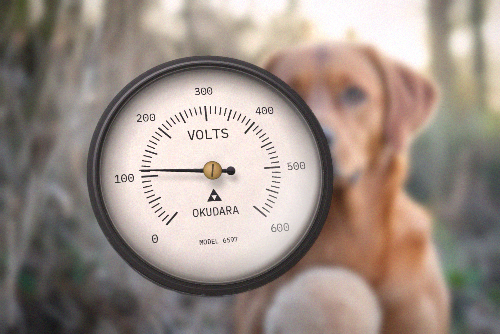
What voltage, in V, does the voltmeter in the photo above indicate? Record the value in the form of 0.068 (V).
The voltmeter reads 110 (V)
